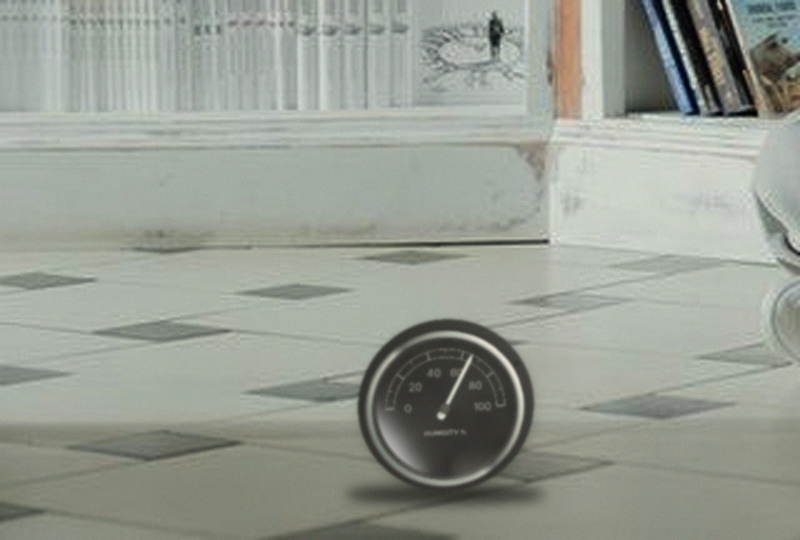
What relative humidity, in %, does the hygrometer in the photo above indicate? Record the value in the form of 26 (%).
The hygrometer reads 65 (%)
